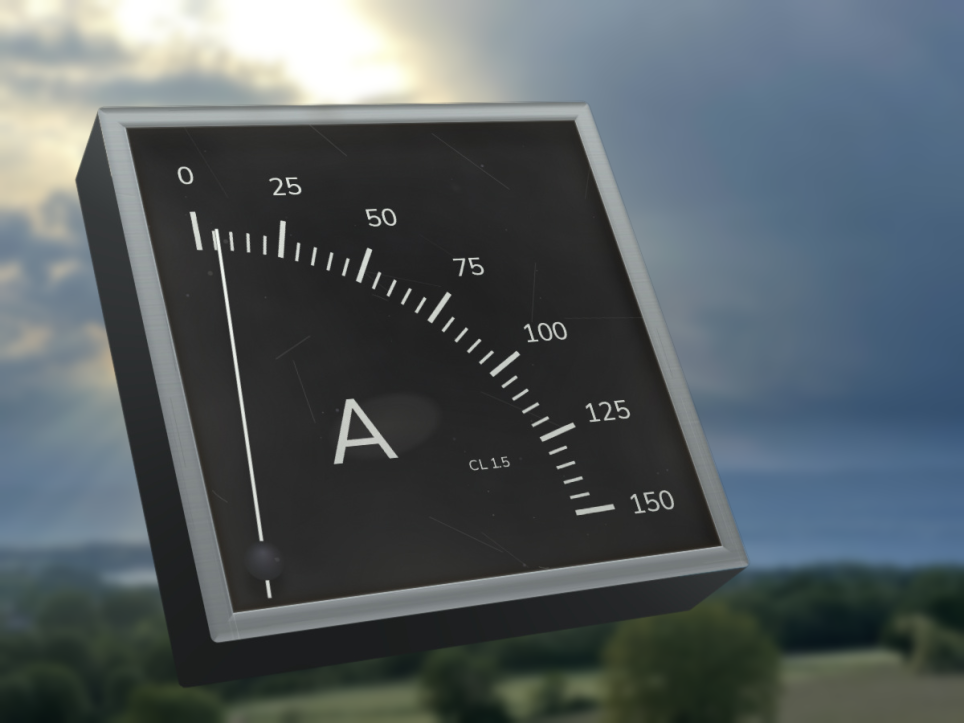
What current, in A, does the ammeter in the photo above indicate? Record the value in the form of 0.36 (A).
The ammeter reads 5 (A)
